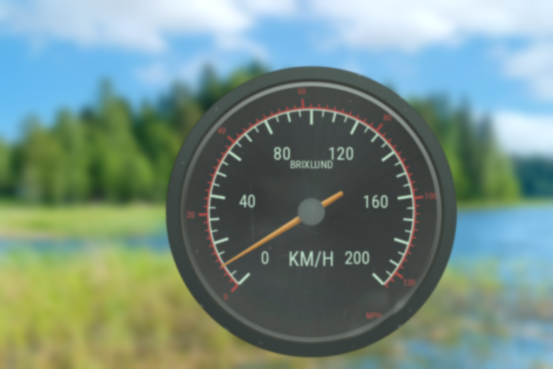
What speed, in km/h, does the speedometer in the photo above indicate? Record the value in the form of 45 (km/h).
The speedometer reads 10 (km/h)
